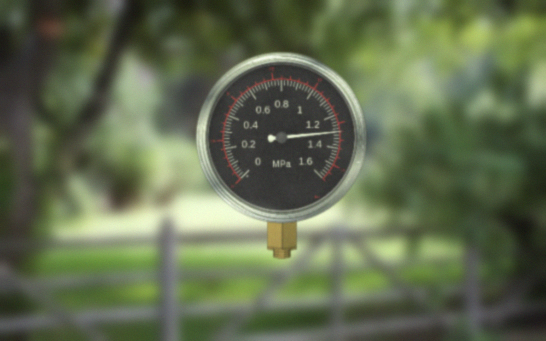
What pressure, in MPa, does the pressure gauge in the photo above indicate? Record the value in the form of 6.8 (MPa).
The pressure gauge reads 1.3 (MPa)
